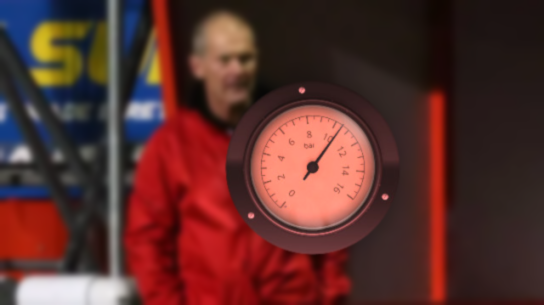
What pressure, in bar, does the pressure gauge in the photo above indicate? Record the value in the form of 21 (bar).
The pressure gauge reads 10.5 (bar)
